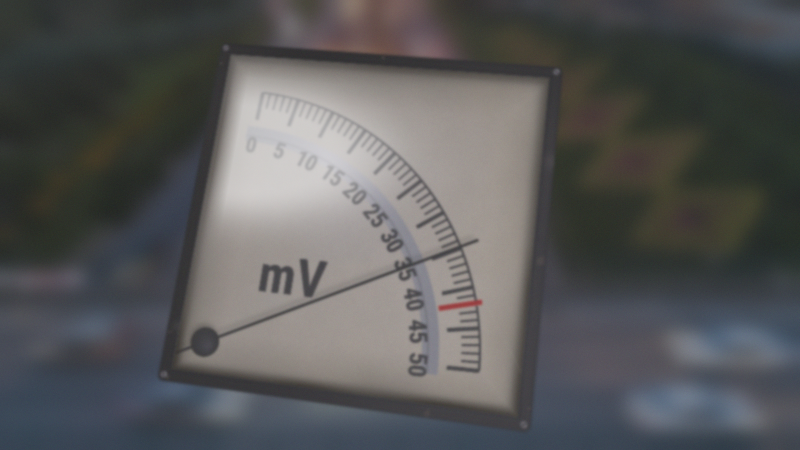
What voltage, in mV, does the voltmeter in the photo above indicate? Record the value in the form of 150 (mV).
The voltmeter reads 35 (mV)
